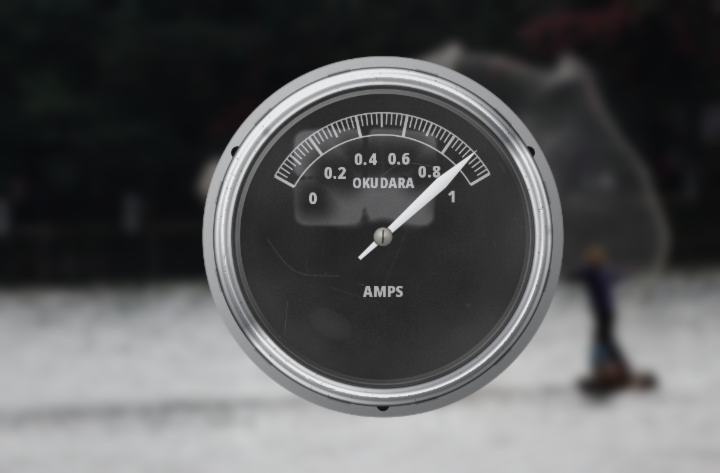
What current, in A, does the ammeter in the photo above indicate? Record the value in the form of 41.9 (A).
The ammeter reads 0.9 (A)
